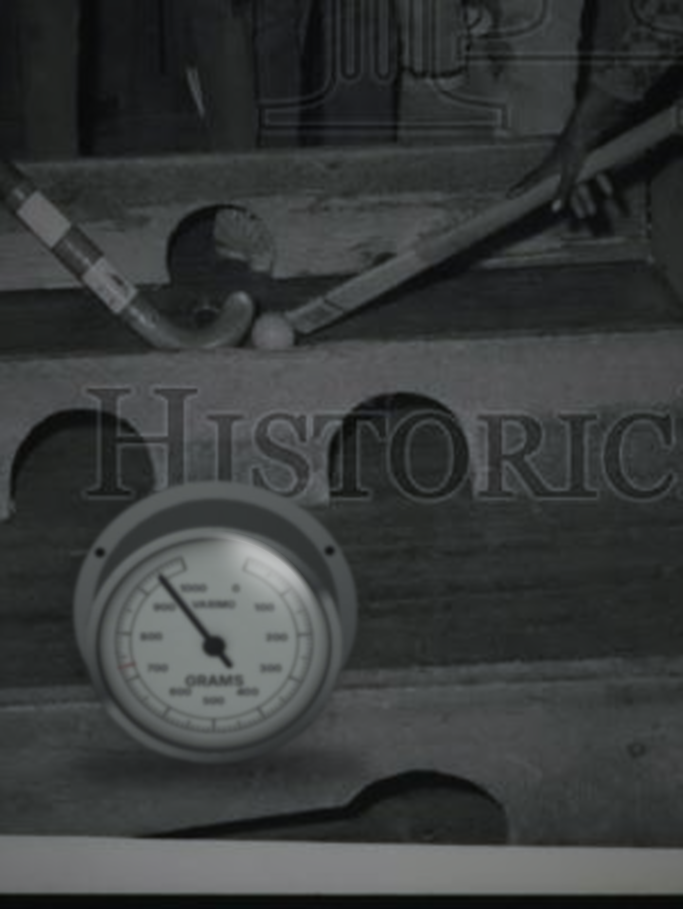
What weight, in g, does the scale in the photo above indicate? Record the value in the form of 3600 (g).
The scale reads 950 (g)
